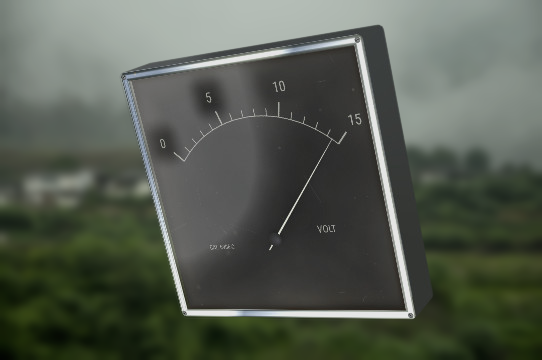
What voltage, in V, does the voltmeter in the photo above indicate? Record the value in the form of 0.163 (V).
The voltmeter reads 14.5 (V)
